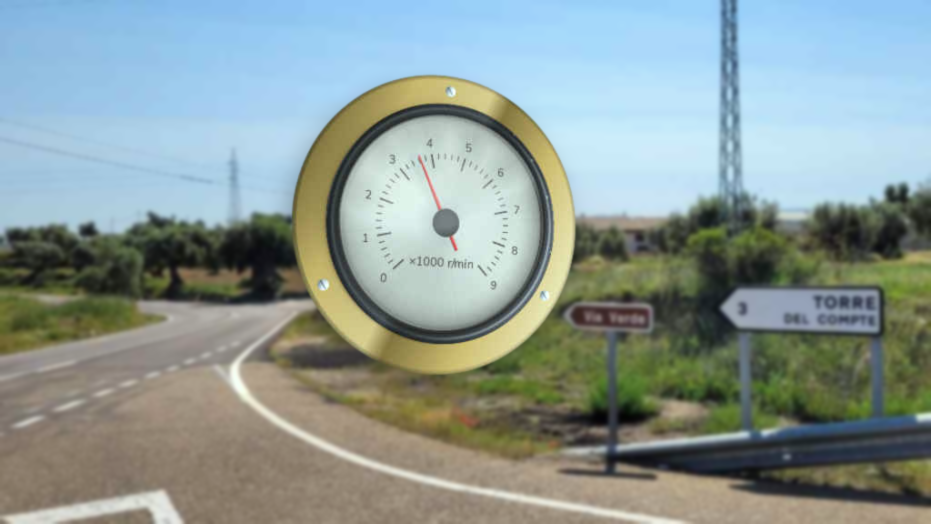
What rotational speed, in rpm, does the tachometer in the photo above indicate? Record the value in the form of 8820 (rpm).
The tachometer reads 3600 (rpm)
